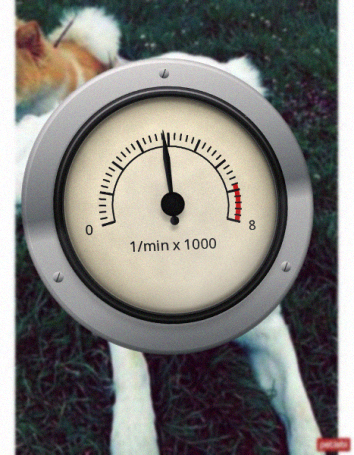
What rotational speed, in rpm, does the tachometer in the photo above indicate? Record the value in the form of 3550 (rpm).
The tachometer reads 3800 (rpm)
